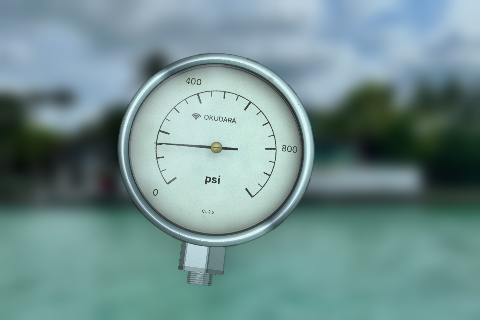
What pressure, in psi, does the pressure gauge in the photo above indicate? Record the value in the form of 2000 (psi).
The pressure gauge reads 150 (psi)
